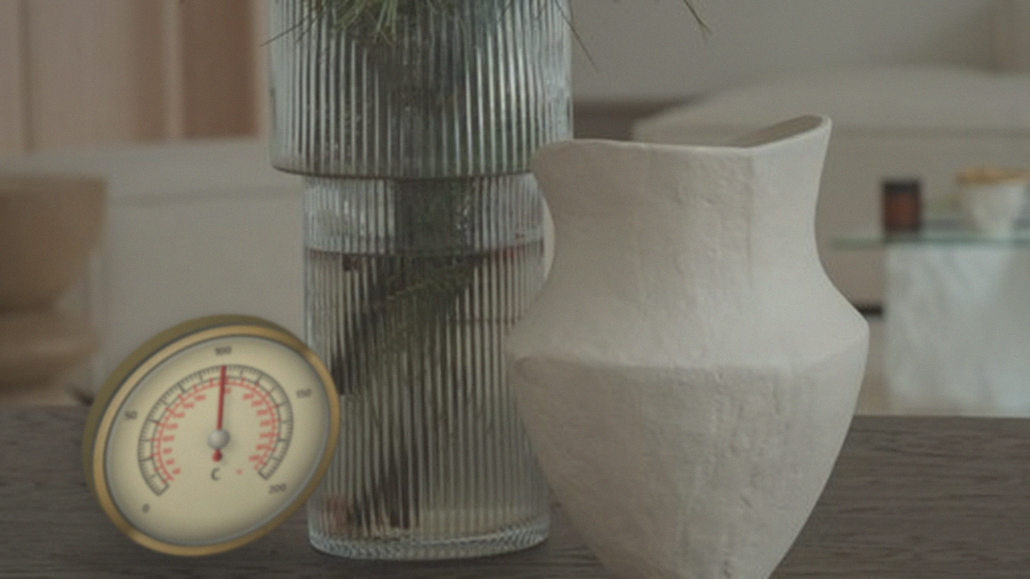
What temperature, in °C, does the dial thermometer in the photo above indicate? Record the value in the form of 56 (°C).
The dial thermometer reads 100 (°C)
